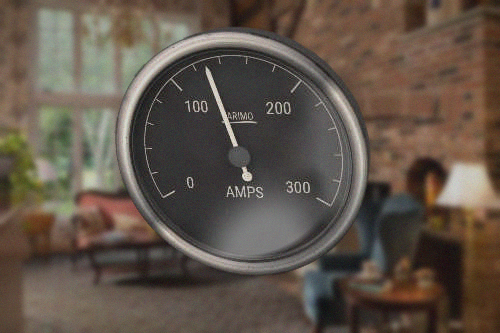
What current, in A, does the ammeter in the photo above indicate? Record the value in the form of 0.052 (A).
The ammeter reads 130 (A)
